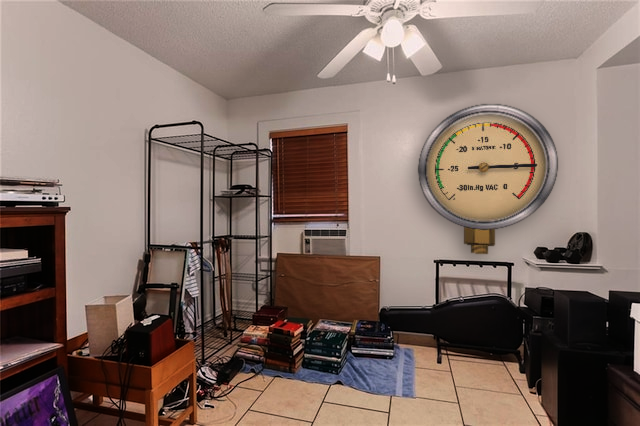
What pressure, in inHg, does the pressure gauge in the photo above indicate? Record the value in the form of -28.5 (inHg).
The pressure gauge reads -5 (inHg)
